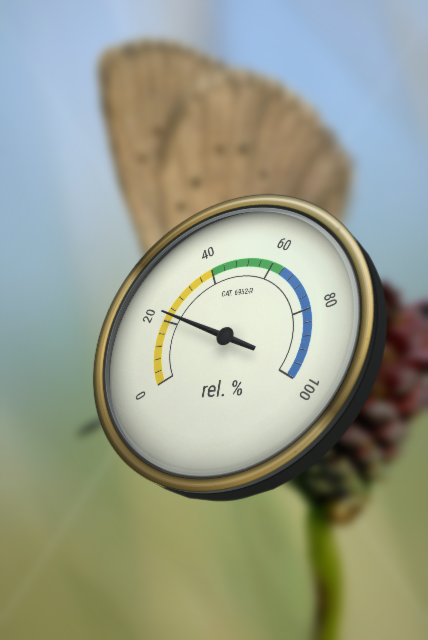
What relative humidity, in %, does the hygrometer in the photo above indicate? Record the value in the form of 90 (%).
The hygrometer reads 22 (%)
